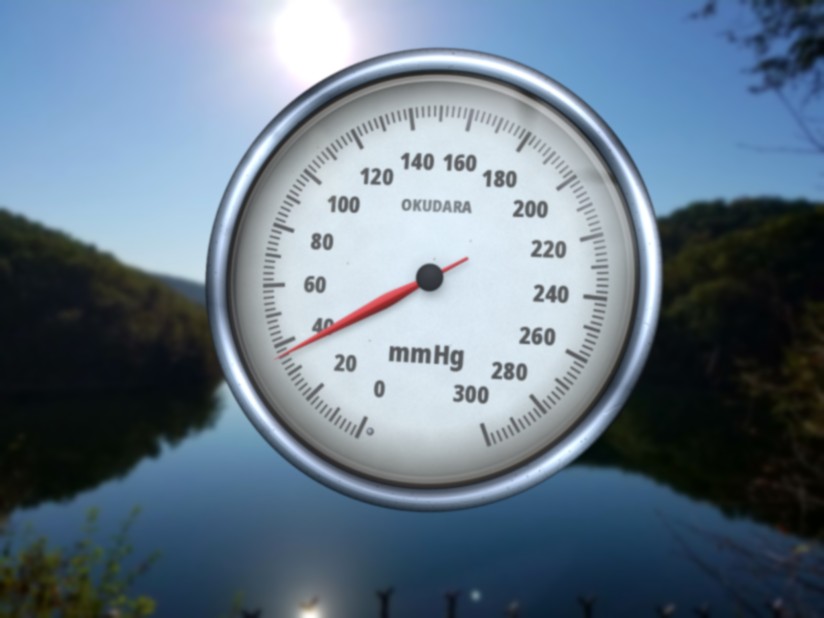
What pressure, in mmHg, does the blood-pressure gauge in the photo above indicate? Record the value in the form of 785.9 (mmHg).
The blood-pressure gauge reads 36 (mmHg)
